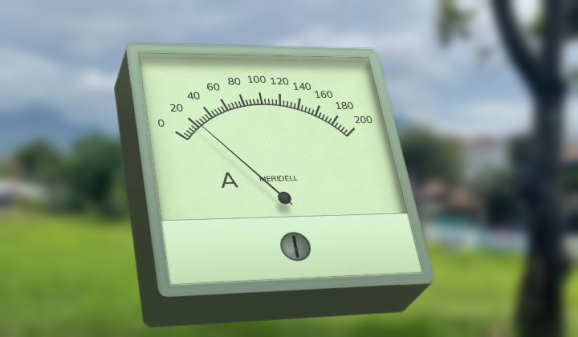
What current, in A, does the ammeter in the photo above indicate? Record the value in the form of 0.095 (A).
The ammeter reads 20 (A)
